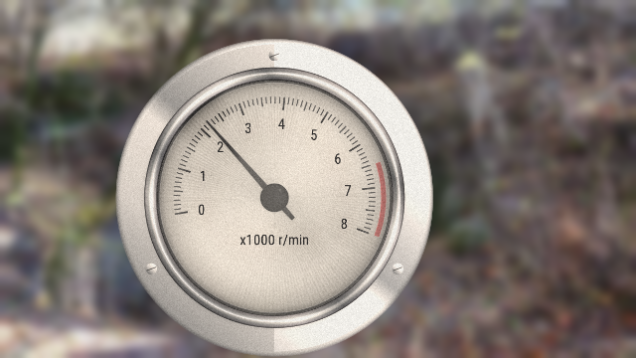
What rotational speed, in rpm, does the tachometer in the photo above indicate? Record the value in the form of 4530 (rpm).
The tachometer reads 2200 (rpm)
